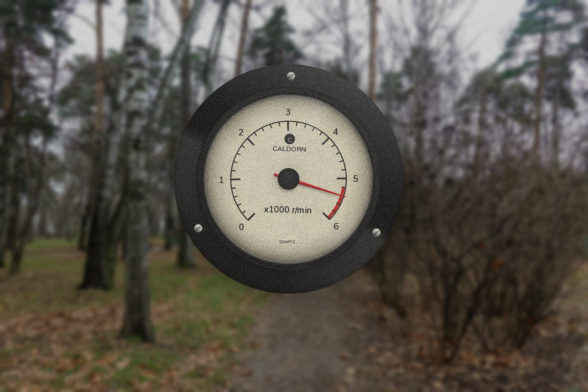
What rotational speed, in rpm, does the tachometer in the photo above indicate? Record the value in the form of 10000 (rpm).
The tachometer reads 5400 (rpm)
